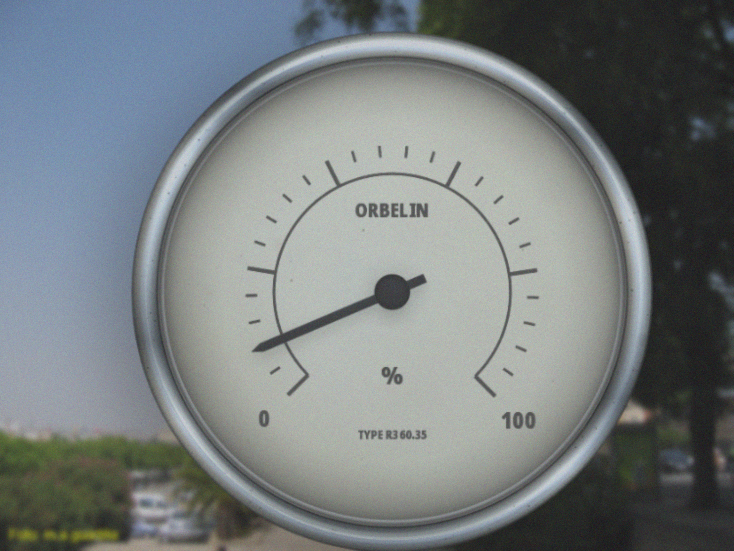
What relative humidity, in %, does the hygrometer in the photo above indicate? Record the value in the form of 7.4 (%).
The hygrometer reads 8 (%)
